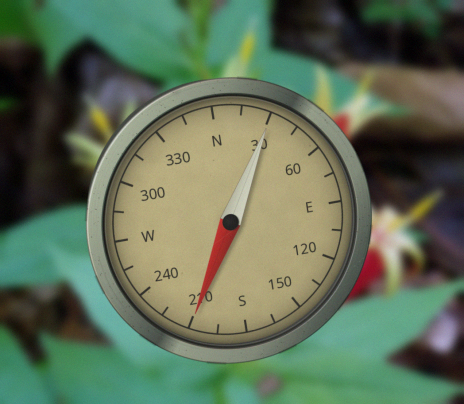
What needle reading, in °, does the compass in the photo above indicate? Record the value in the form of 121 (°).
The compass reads 210 (°)
